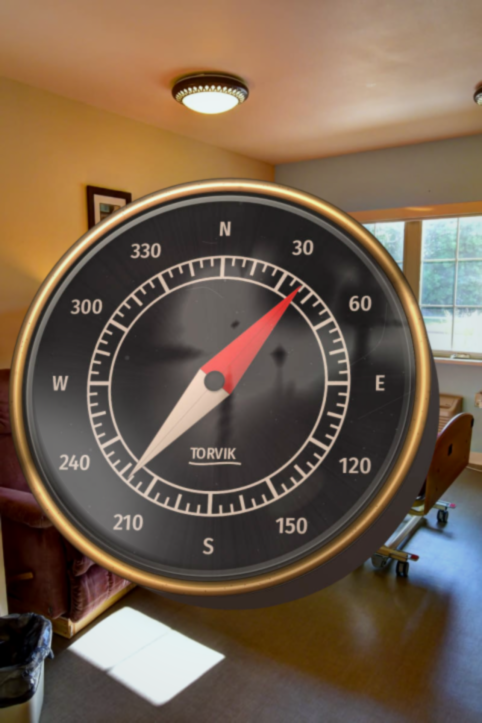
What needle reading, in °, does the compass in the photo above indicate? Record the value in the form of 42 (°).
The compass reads 40 (°)
